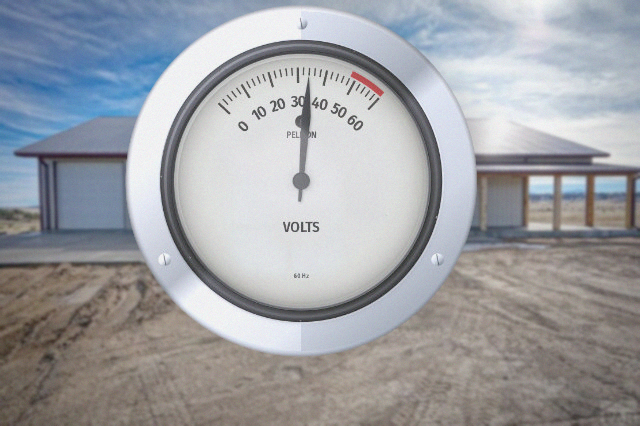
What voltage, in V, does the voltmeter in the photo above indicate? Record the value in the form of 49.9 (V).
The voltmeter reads 34 (V)
